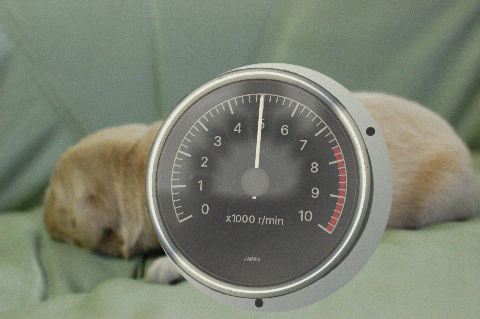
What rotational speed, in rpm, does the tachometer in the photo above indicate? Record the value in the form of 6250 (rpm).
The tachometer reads 5000 (rpm)
